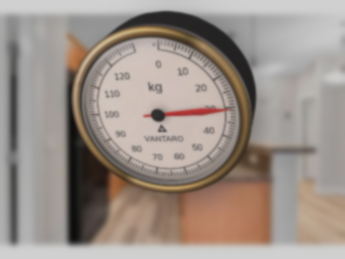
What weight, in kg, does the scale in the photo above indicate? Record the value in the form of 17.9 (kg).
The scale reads 30 (kg)
